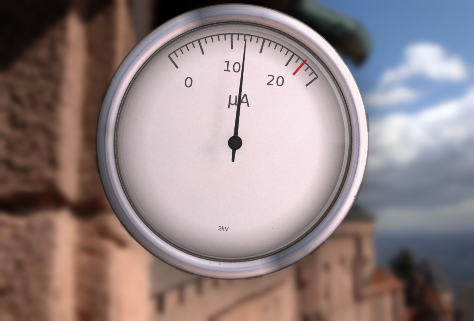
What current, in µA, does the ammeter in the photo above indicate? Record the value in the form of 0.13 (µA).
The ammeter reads 12 (µA)
